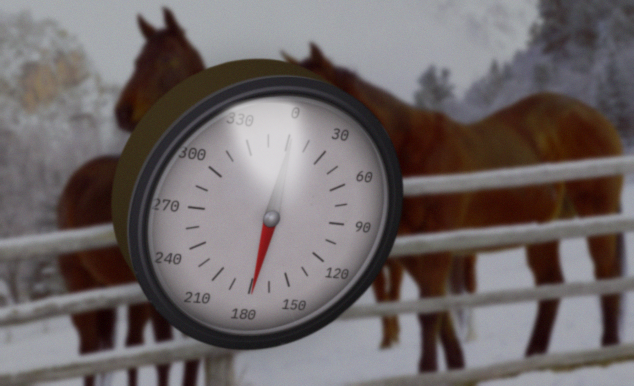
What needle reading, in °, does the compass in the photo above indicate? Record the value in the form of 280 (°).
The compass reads 180 (°)
